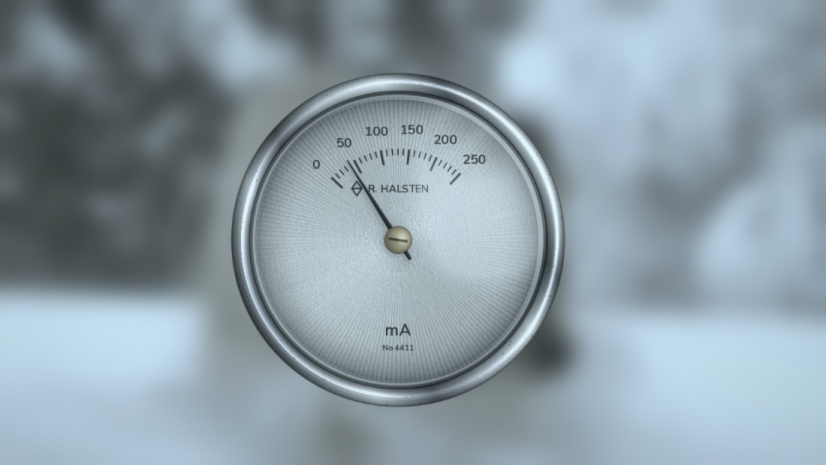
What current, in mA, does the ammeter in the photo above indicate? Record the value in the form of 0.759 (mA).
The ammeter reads 40 (mA)
